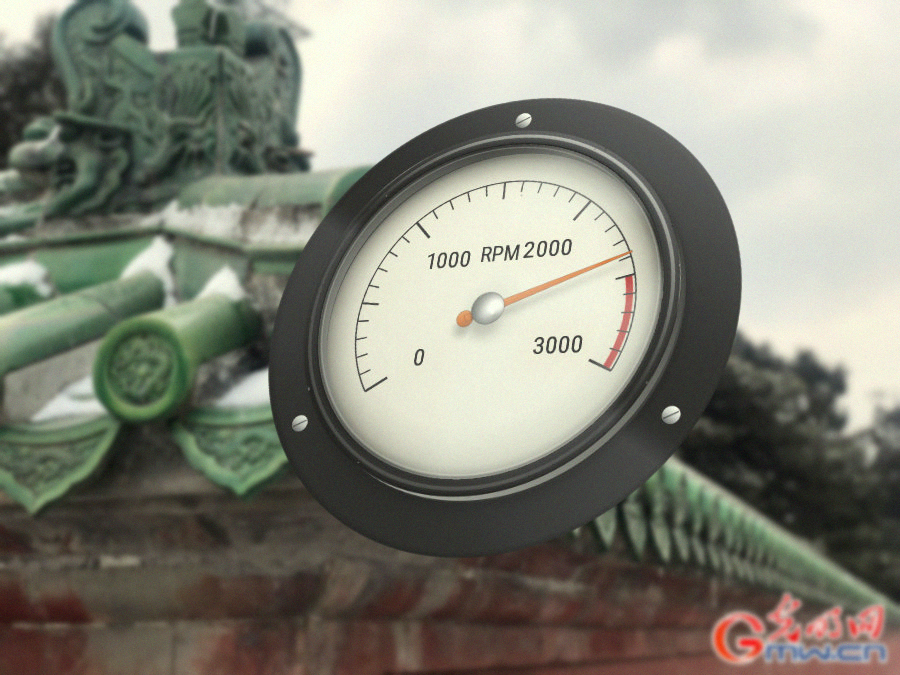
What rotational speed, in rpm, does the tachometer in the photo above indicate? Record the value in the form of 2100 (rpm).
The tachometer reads 2400 (rpm)
